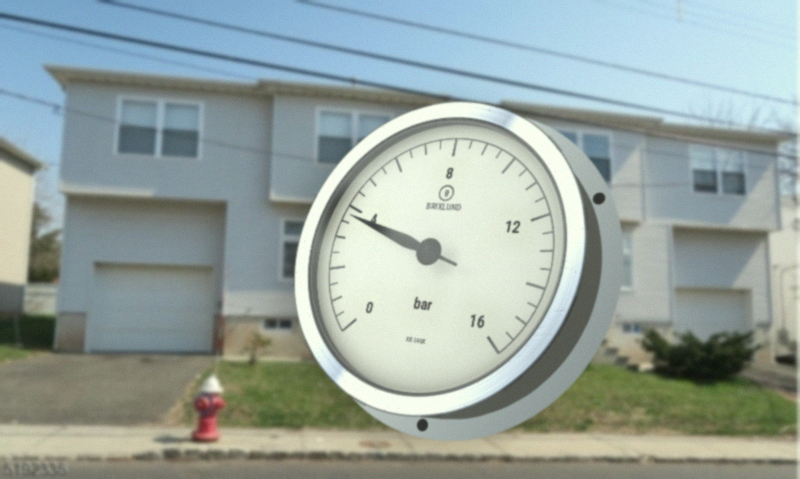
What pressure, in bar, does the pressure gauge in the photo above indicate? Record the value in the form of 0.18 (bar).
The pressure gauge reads 3.75 (bar)
